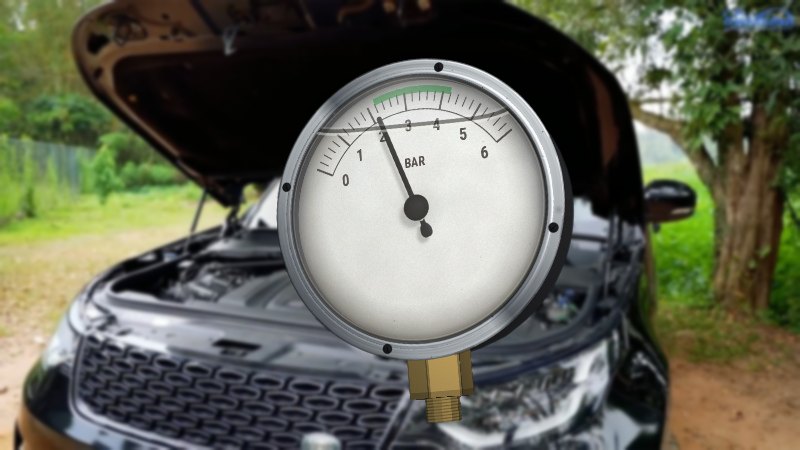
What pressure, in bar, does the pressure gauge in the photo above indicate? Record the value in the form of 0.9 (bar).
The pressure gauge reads 2.2 (bar)
